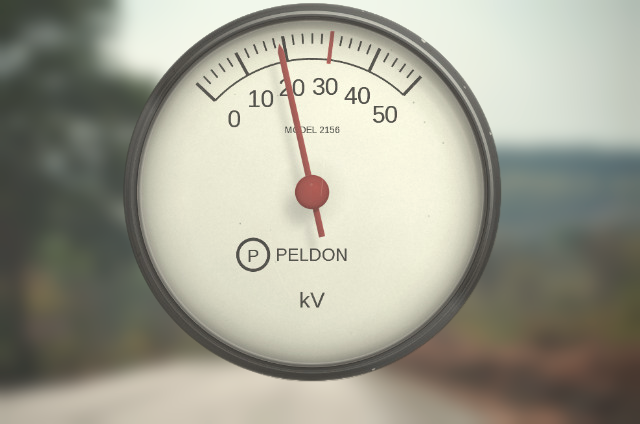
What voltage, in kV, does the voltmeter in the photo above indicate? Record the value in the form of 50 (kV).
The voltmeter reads 19 (kV)
